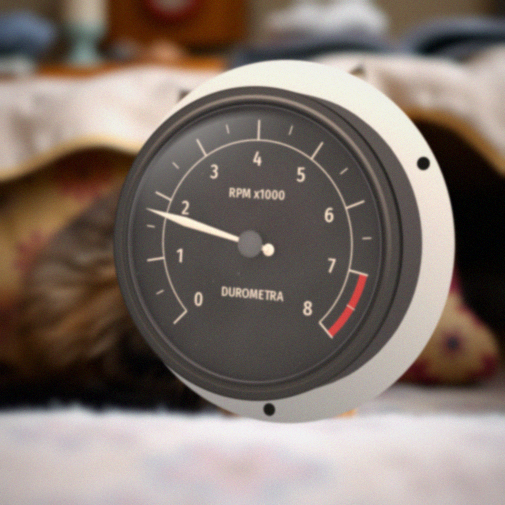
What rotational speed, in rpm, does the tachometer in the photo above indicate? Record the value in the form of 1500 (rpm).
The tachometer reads 1750 (rpm)
